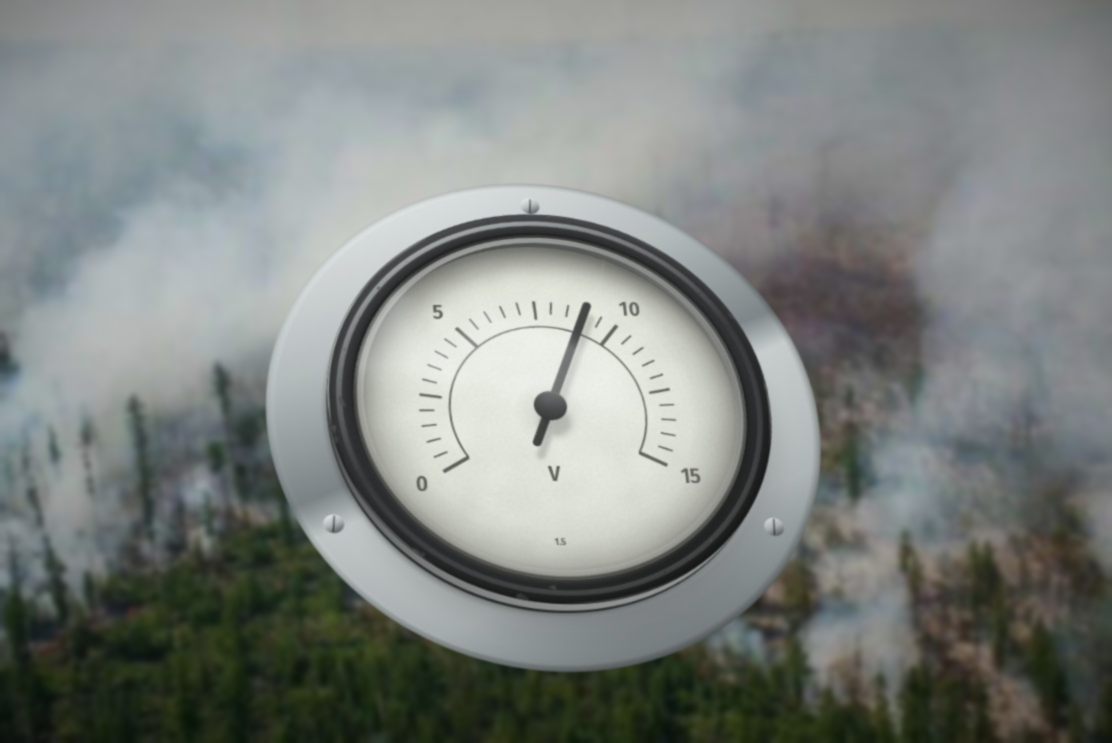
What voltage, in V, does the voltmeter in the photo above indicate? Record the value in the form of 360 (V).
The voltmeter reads 9 (V)
